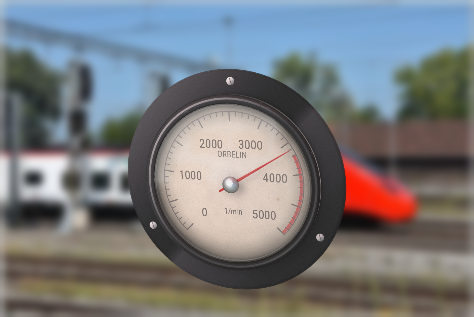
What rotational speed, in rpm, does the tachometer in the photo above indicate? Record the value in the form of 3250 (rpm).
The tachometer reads 3600 (rpm)
